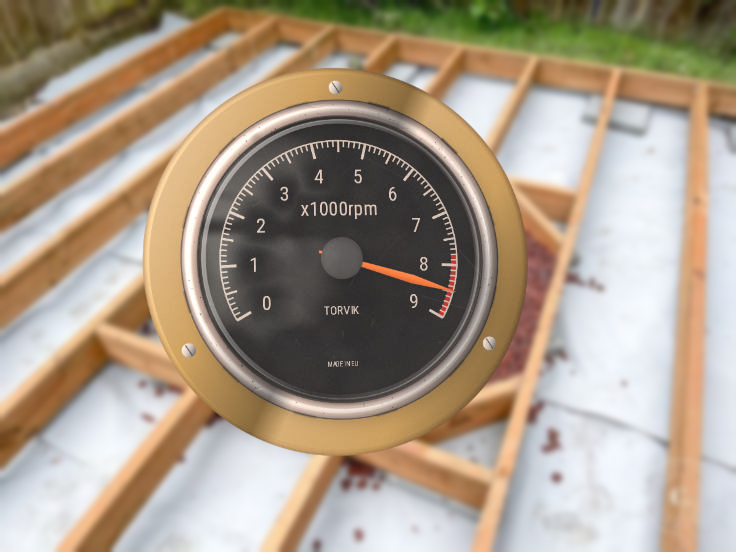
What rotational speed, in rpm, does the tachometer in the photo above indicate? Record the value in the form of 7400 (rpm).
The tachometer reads 8500 (rpm)
